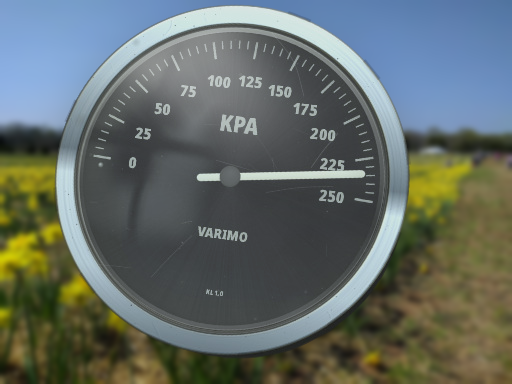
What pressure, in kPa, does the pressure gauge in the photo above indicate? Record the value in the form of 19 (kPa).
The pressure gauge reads 235 (kPa)
